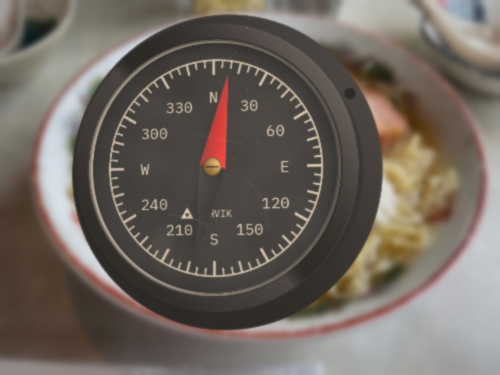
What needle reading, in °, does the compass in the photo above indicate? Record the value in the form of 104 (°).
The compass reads 10 (°)
